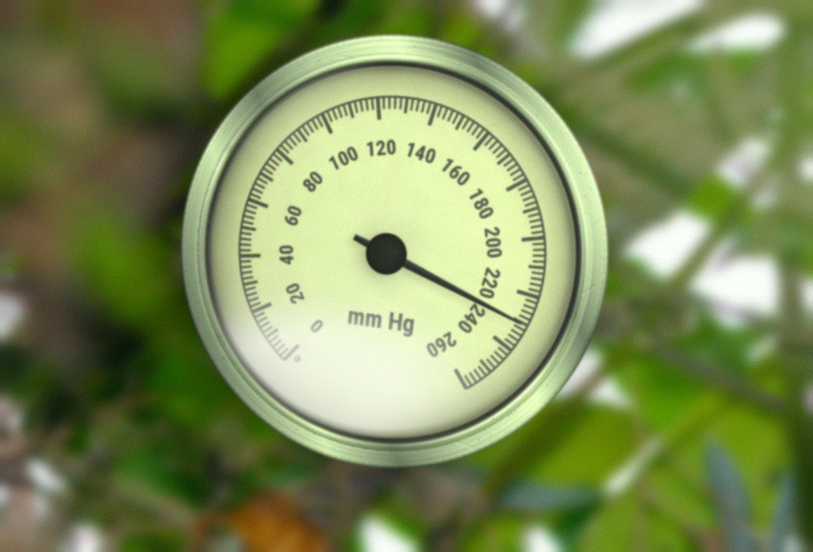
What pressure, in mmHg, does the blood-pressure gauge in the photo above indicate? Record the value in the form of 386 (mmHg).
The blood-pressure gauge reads 230 (mmHg)
